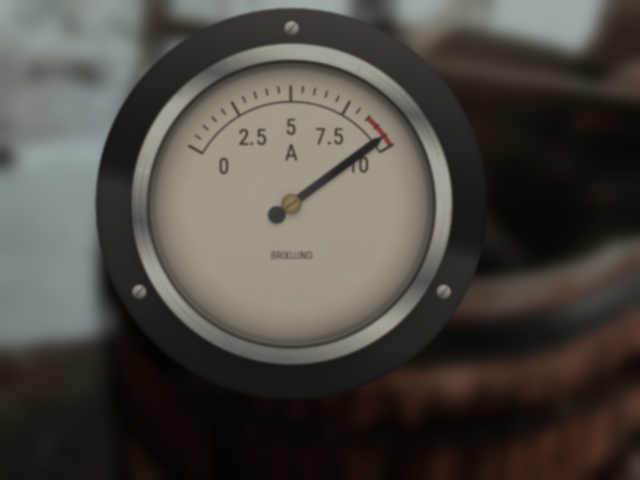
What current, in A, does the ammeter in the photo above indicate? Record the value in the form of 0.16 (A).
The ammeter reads 9.5 (A)
